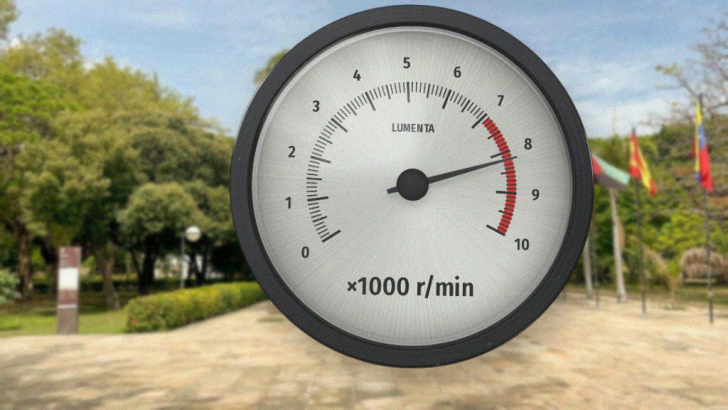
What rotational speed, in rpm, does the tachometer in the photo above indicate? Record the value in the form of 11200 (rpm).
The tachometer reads 8200 (rpm)
